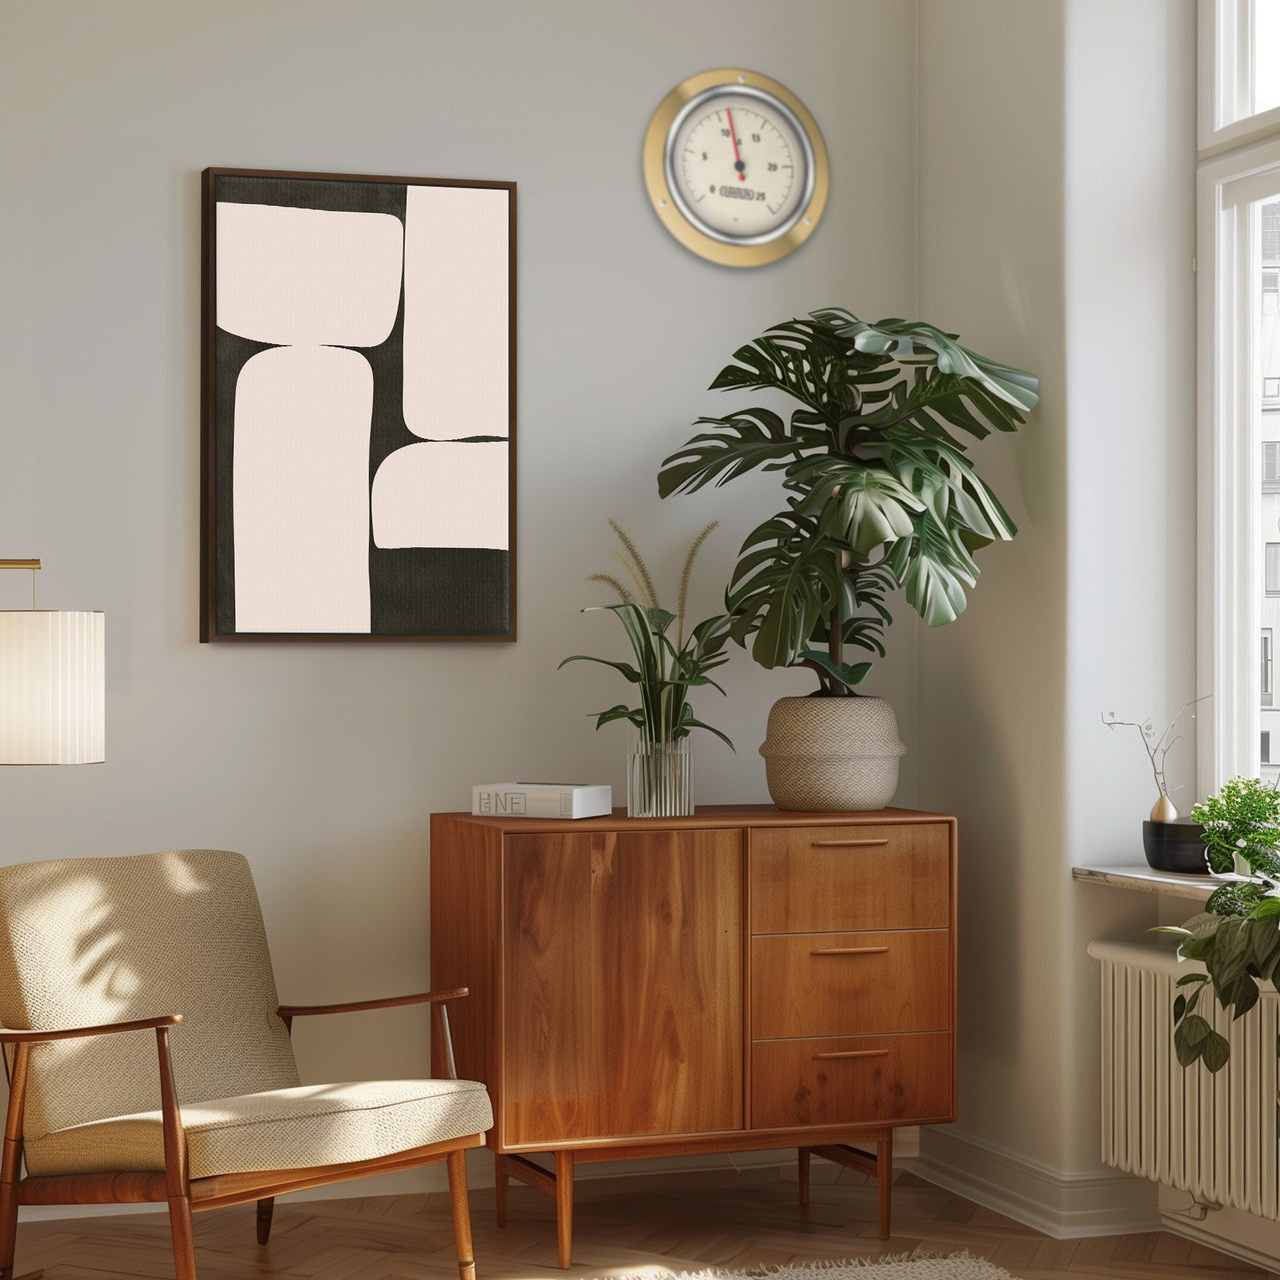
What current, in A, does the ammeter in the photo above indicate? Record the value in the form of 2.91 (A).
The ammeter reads 11 (A)
